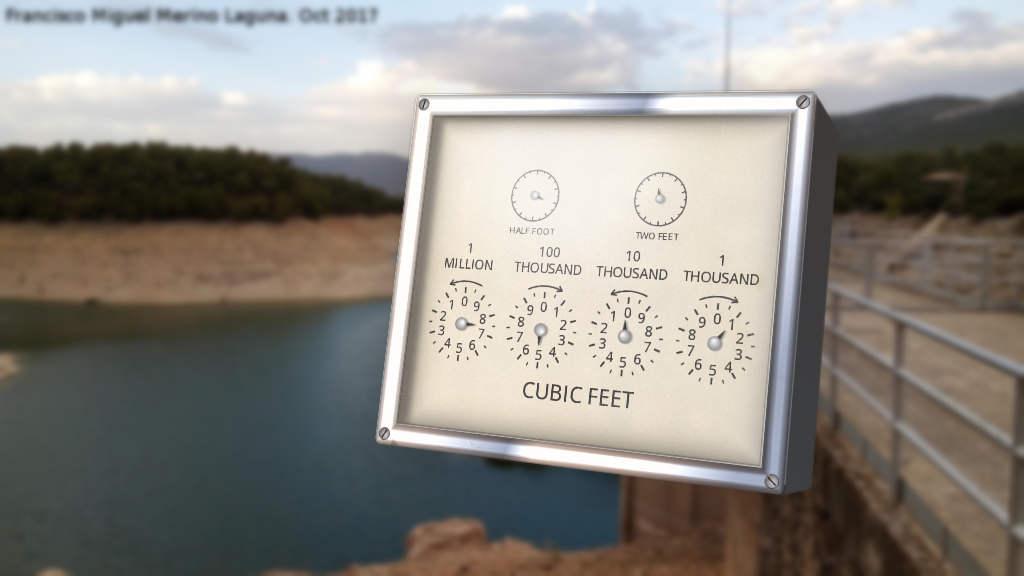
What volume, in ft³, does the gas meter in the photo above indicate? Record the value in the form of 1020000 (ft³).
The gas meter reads 750100 (ft³)
